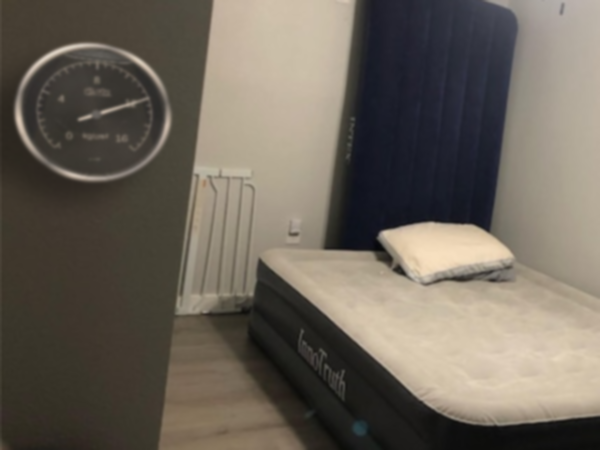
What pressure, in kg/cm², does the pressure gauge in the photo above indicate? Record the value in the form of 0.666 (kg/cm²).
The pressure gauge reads 12 (kg/cm²)
